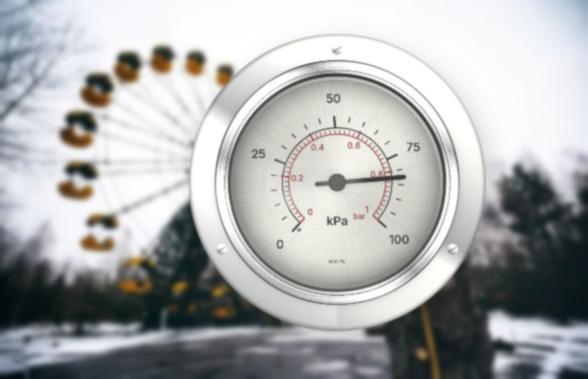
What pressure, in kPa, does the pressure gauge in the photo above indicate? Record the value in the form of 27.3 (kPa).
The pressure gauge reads 82.5 (kPa)
